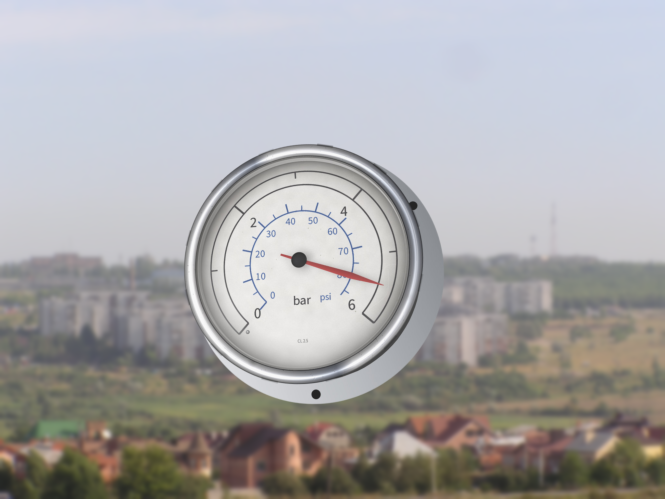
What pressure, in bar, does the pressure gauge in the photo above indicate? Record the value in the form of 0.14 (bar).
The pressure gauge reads 5.5 (bar)
